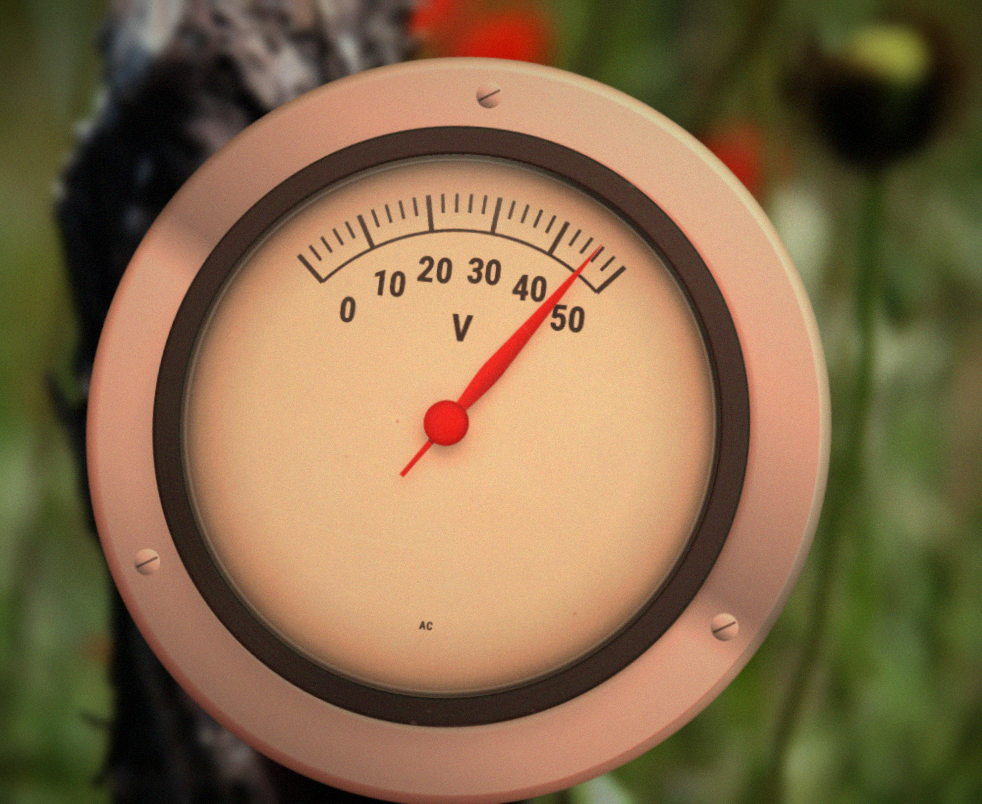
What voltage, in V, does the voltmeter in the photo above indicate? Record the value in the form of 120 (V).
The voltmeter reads 46 (V)
